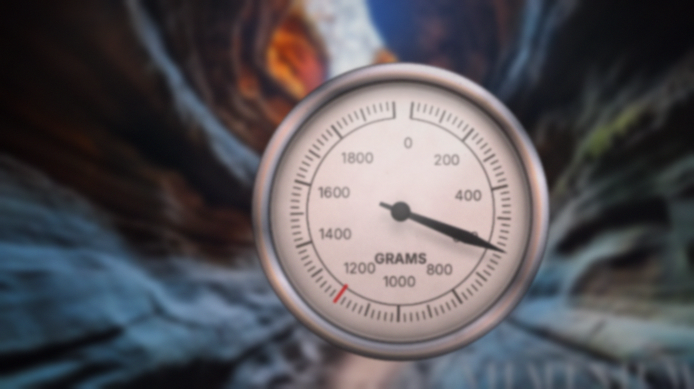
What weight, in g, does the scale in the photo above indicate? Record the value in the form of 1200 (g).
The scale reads 600 (g)
